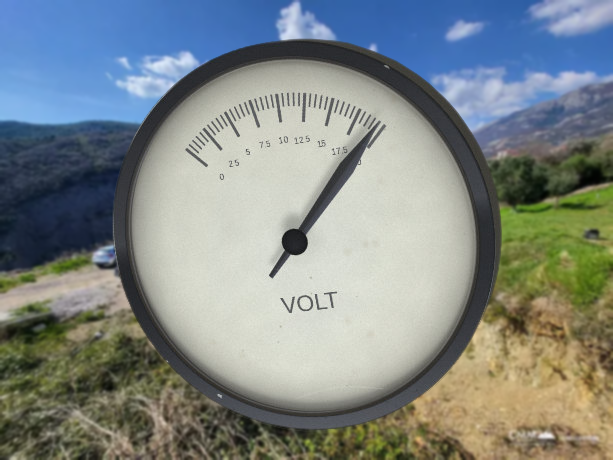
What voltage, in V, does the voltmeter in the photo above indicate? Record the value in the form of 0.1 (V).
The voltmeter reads 19.5 (V)
